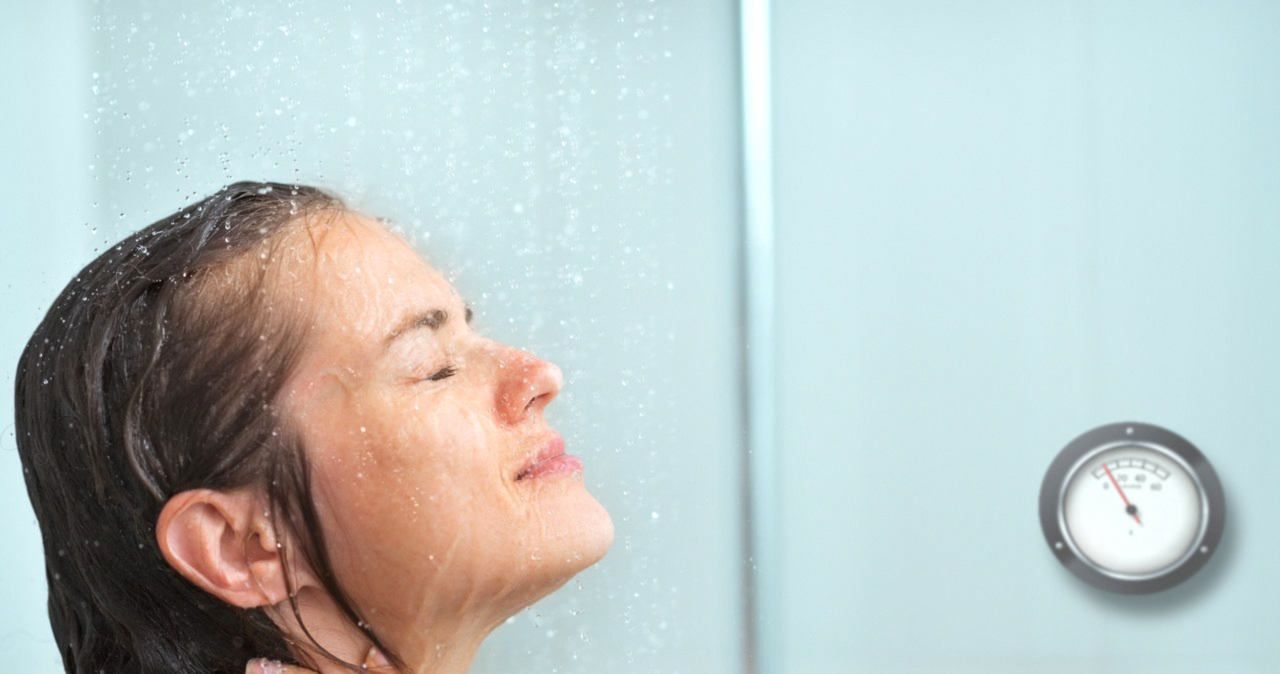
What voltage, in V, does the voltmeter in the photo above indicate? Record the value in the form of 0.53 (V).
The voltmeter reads 10 (V)
